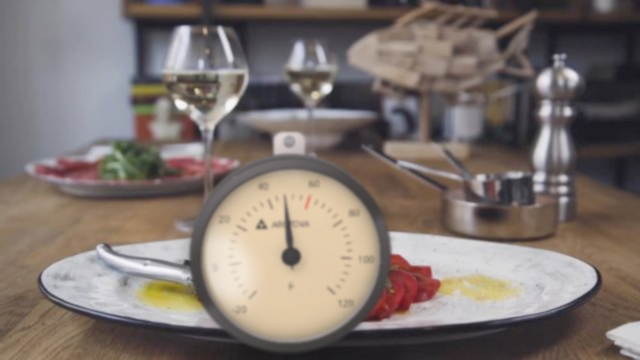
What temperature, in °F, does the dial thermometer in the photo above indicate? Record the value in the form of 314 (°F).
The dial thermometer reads 48 (°F)
